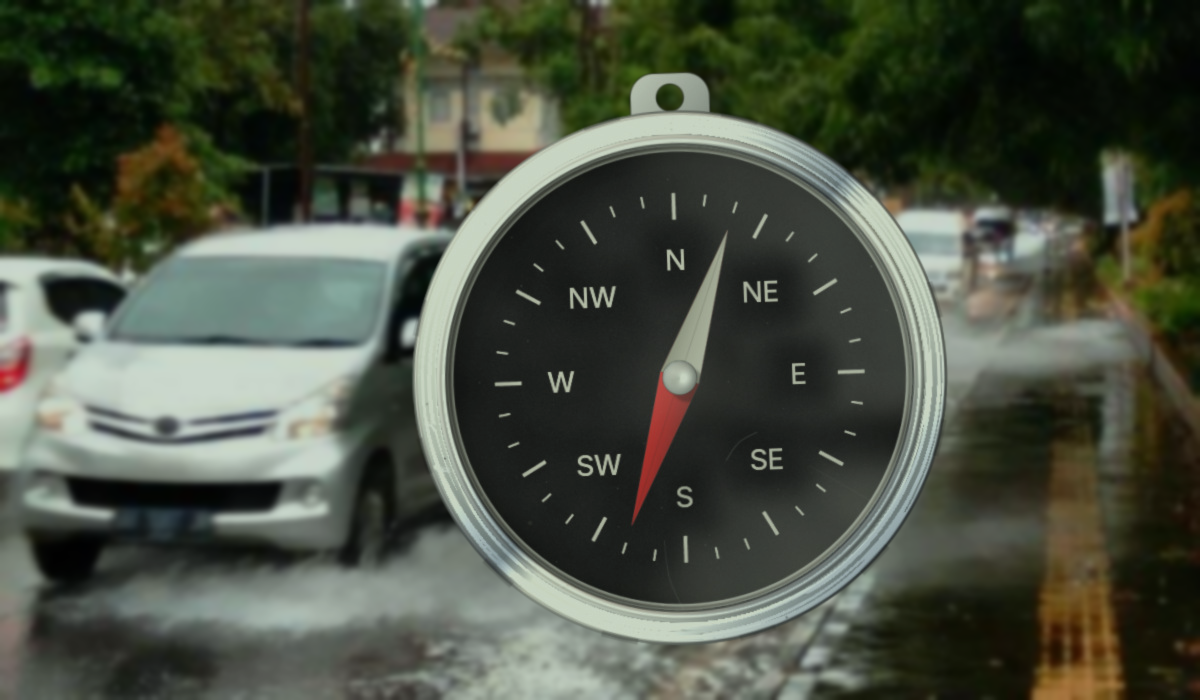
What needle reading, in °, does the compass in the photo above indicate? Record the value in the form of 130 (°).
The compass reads 200 (°)
